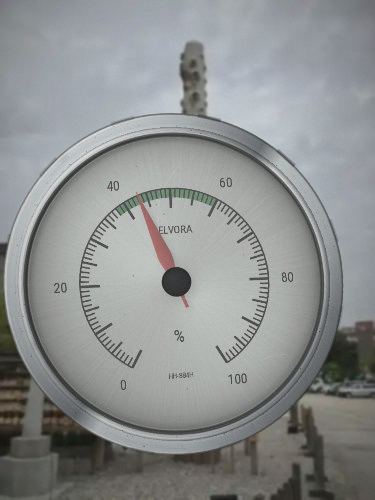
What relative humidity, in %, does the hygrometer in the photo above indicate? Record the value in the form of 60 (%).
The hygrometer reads 43 (%)
